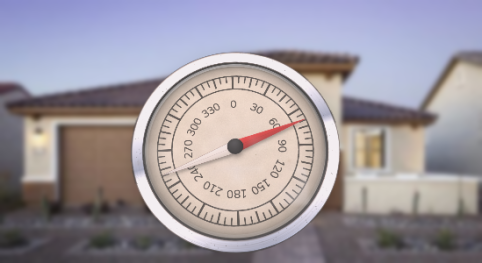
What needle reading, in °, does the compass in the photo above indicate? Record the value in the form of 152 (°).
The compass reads 70 (°)
